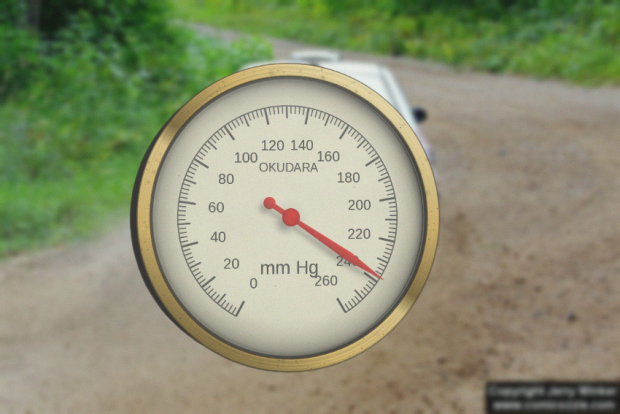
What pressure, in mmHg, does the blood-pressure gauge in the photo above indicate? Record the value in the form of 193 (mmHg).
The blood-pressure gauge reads 238 (mmHg)
